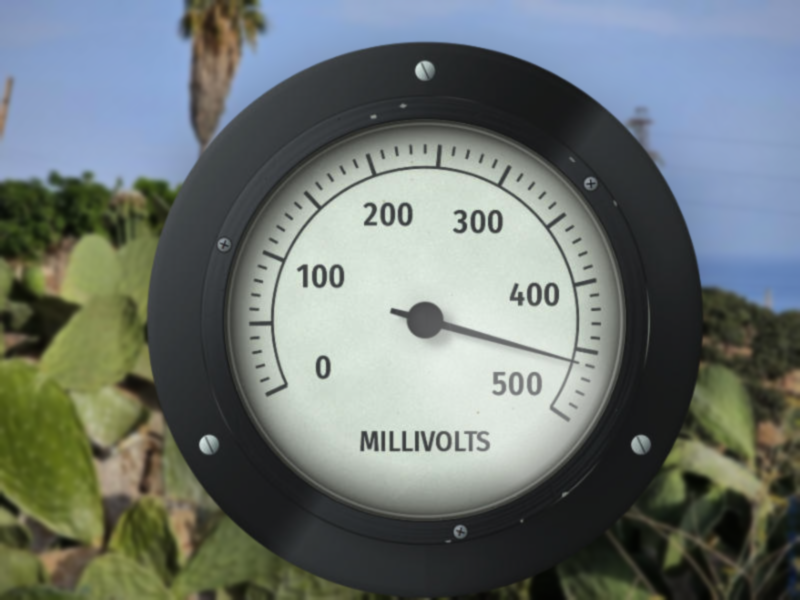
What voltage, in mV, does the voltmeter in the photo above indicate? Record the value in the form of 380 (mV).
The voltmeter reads 460 (mV)
